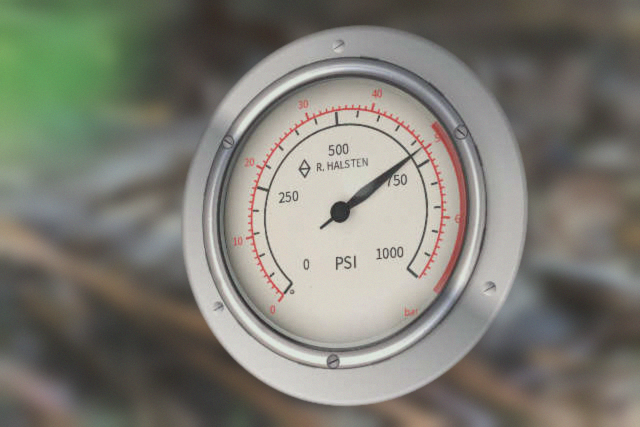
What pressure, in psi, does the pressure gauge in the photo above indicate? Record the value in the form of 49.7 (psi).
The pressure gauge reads 725 (psi)
